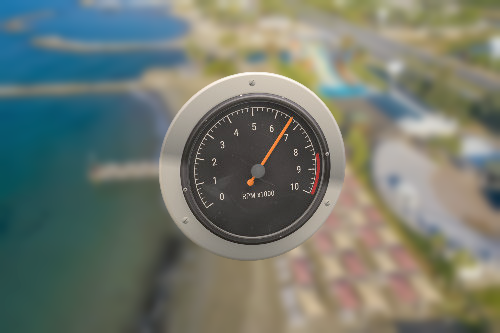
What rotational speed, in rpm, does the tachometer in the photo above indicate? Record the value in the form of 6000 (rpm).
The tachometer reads 6600 (rpm)
